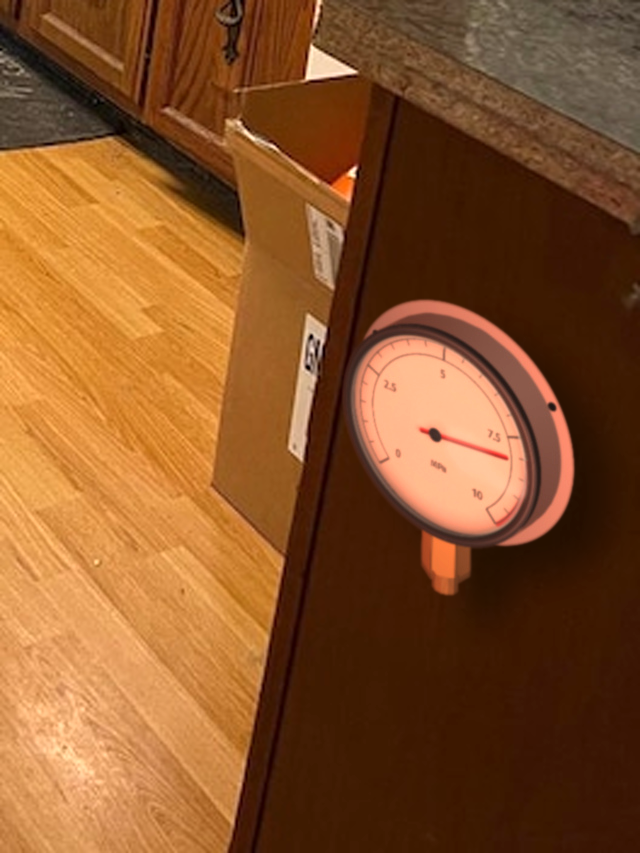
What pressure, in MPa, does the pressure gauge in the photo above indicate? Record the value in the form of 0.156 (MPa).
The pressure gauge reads 8 (MPa)
